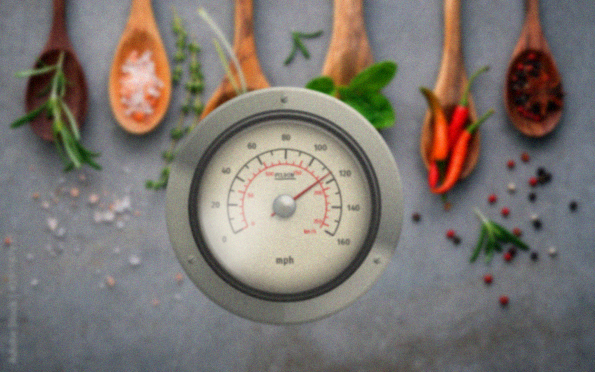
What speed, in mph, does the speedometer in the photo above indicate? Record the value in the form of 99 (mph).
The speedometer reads 115 (mph)
